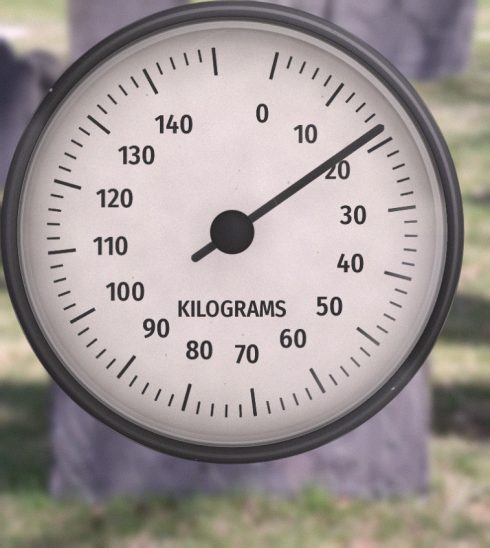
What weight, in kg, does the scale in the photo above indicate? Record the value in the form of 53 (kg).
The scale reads 18 (kg)
